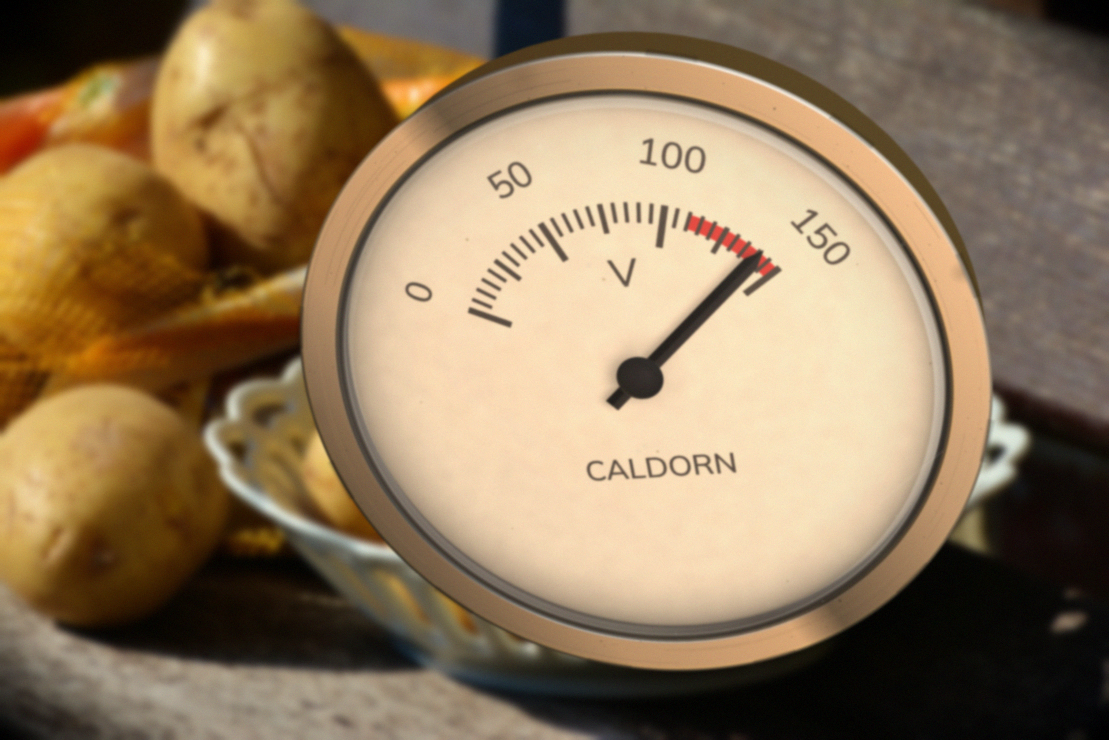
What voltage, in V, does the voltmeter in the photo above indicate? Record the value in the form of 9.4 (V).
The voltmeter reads 140 (V)
